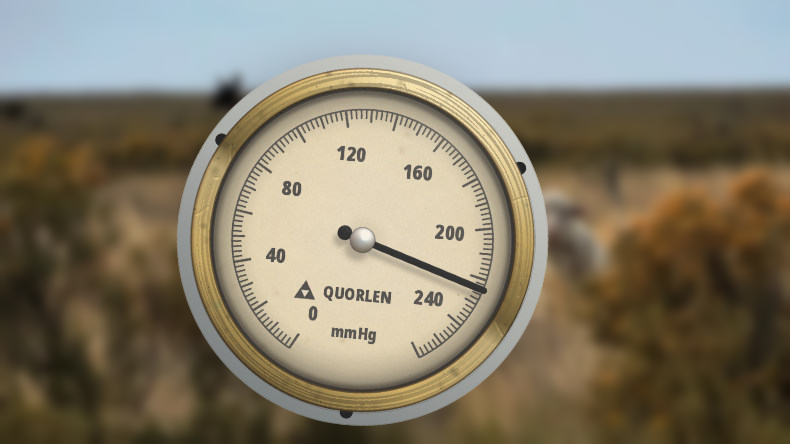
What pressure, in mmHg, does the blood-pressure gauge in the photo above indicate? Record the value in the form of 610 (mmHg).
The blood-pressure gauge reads 224 (mmHg)
